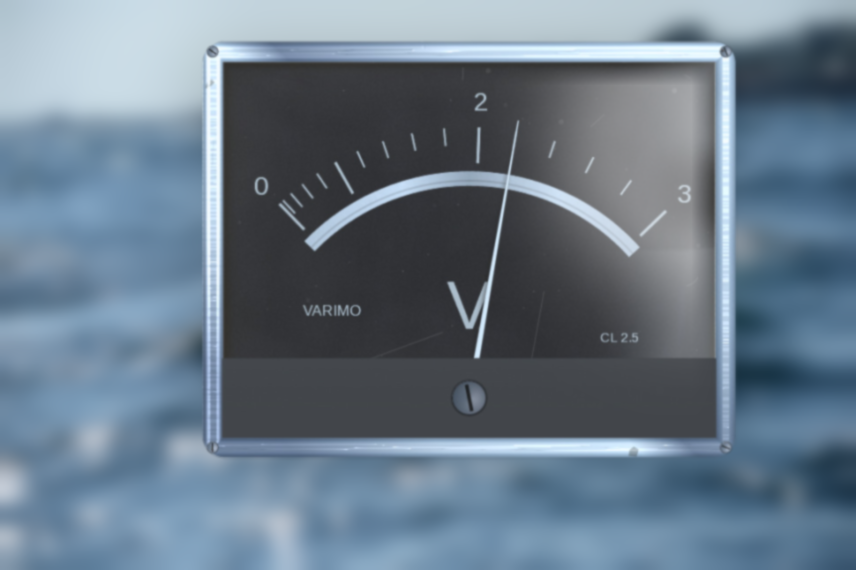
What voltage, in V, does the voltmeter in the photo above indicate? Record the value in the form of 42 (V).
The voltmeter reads 2.2 (V)
